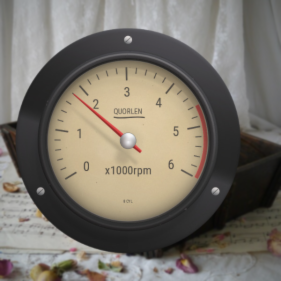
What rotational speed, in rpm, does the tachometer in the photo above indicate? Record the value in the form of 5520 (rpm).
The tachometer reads 1800 (rpm)
